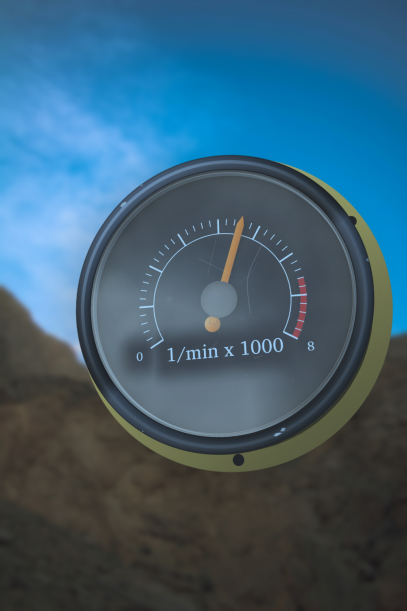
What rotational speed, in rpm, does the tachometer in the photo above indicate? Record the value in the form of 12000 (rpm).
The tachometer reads 4600 (rpm)
